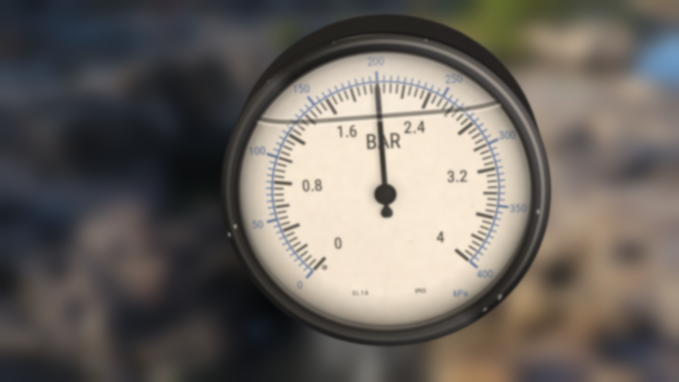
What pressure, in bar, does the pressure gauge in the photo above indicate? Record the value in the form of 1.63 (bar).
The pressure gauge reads 2 (bar)
